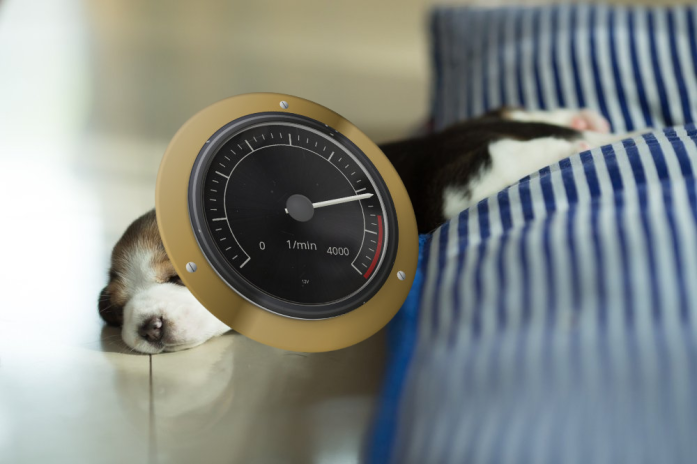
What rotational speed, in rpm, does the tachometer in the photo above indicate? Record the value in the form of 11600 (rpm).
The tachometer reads 3100 (rpm)
